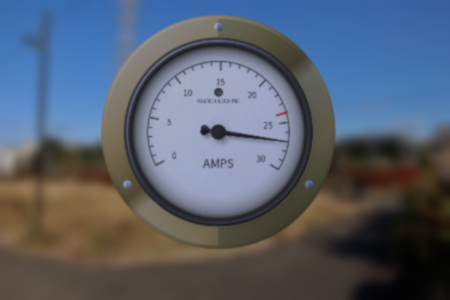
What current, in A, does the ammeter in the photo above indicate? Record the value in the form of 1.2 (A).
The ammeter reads 27 (A)
